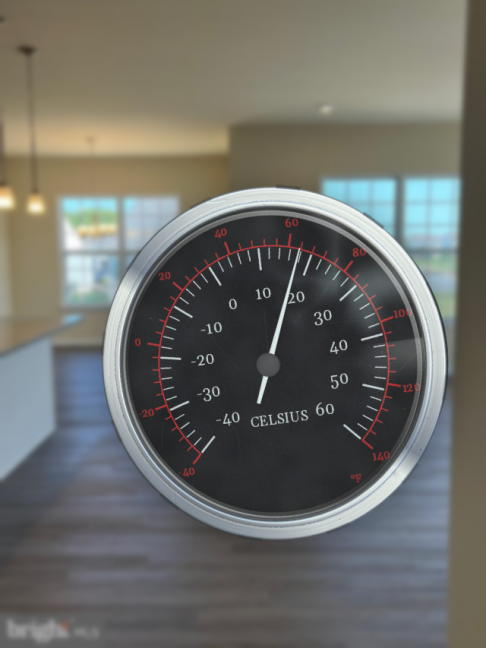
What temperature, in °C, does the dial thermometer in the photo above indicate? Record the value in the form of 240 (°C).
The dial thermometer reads 18 (°C)
